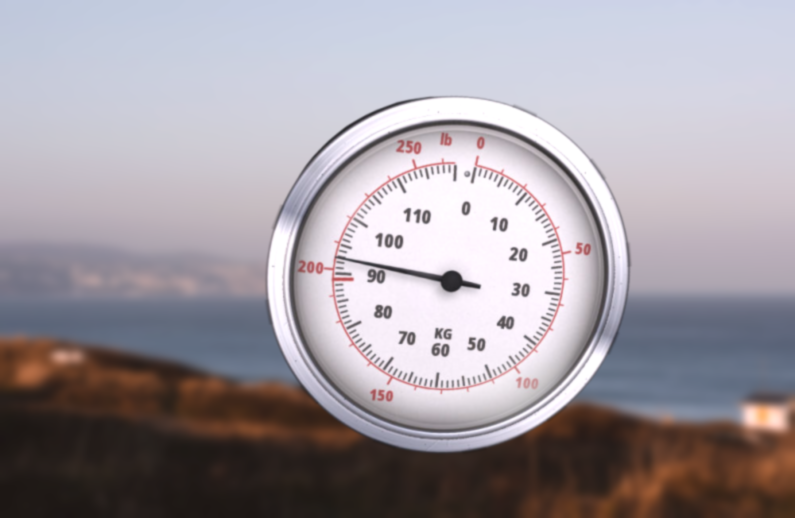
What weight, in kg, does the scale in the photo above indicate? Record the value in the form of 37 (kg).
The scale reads 93 (kg)
